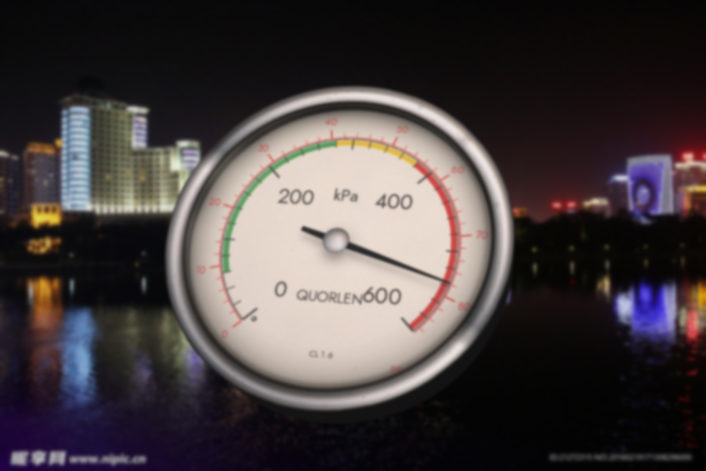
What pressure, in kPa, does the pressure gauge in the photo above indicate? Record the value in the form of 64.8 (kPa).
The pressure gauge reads 540 (kPa)
